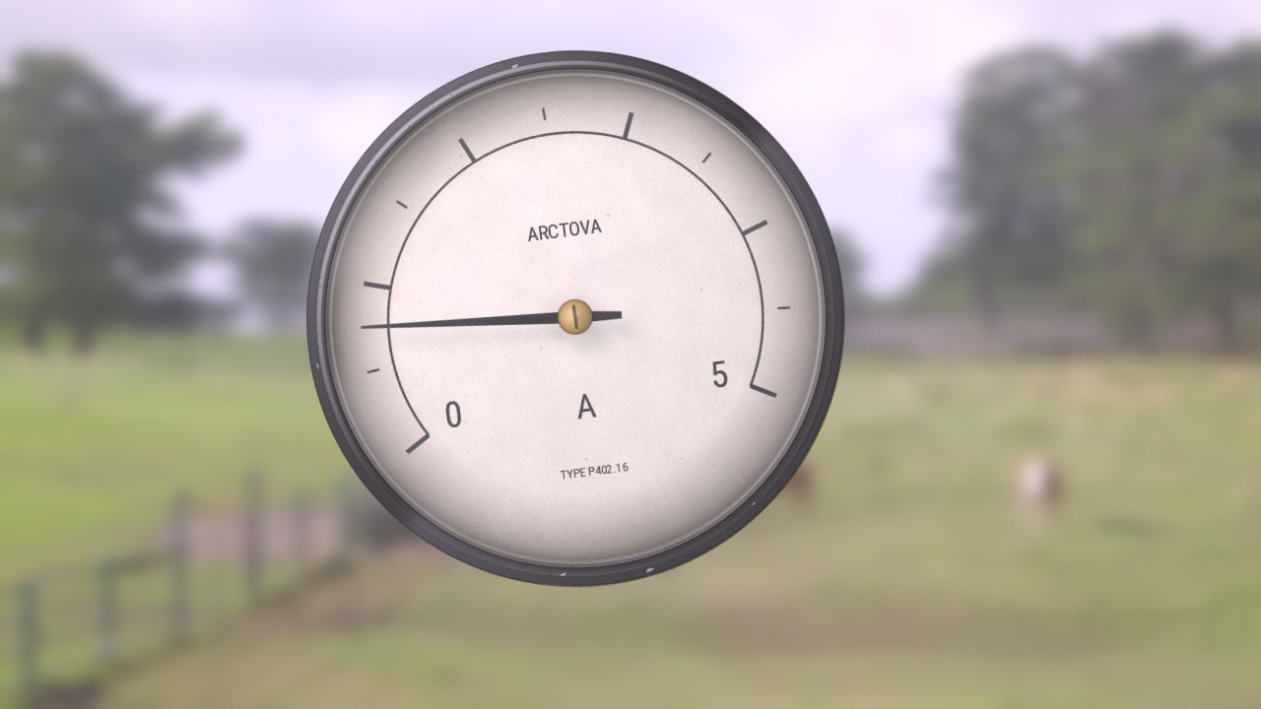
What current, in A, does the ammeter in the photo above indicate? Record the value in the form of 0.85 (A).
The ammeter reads 0.75 (A)
